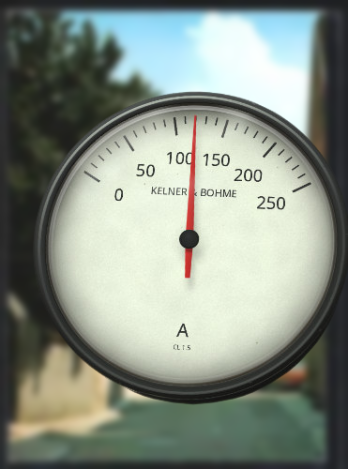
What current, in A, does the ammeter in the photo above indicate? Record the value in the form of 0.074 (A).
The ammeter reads 120 (A)
